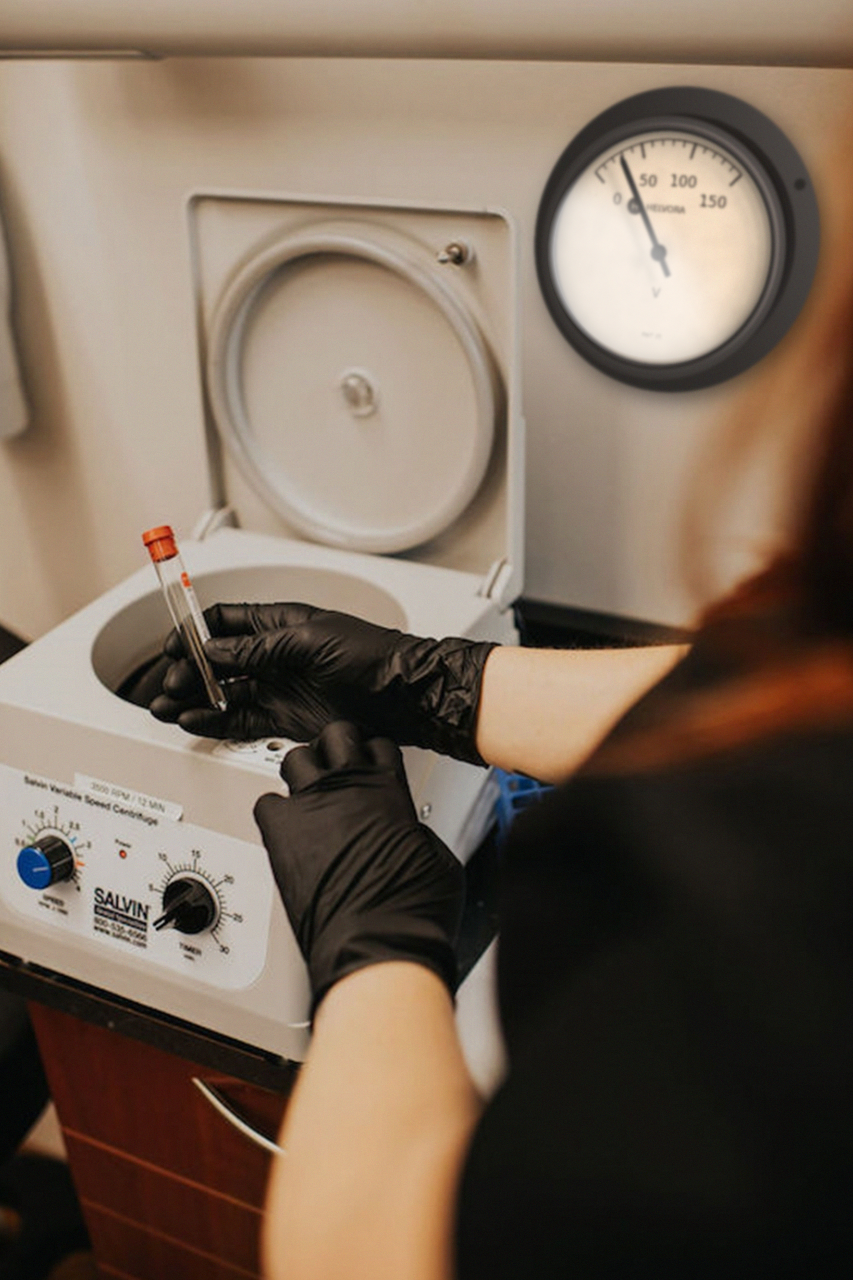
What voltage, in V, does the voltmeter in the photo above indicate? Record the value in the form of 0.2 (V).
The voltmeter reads 30 (V)
